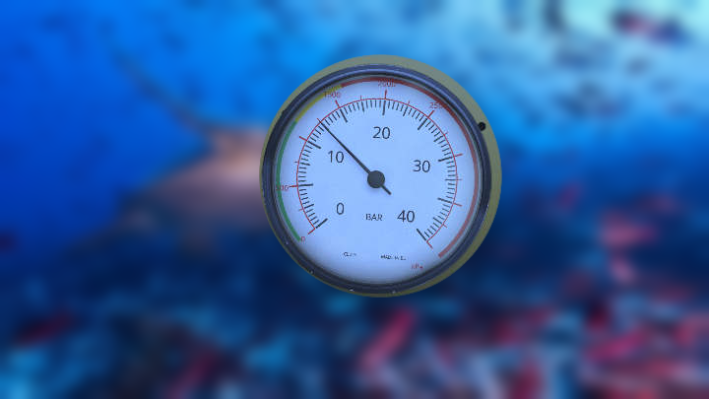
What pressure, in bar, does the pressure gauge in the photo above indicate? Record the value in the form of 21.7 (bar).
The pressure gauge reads 12.5 (bar)
